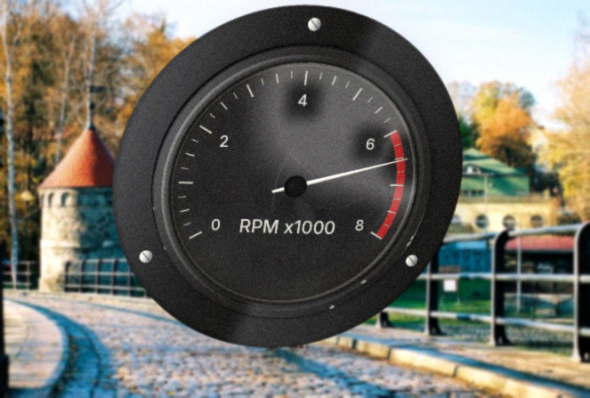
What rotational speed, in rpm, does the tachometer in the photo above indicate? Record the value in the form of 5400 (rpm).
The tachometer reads 6500 (rpm)
